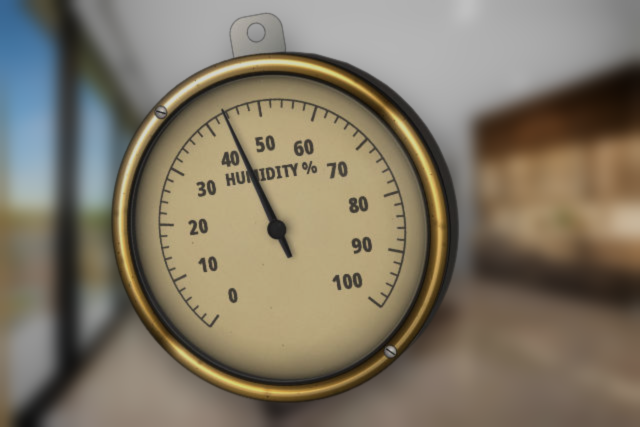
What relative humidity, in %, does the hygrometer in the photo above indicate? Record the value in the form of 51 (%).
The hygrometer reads 44 (%)
